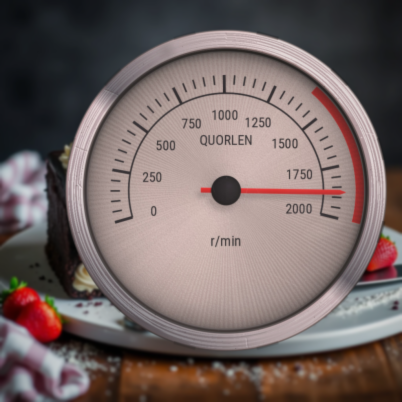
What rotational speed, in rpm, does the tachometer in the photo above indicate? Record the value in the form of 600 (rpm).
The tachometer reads 1875 (rpm)
